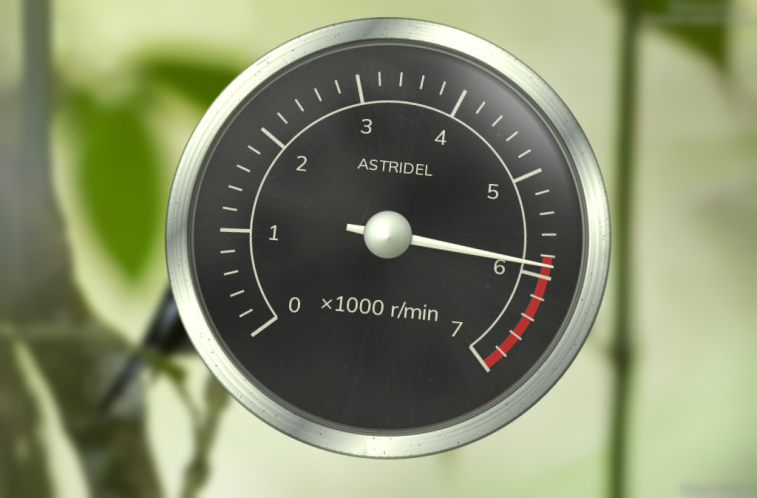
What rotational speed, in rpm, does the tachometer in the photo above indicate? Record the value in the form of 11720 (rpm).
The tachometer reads 5900 (rpm)
